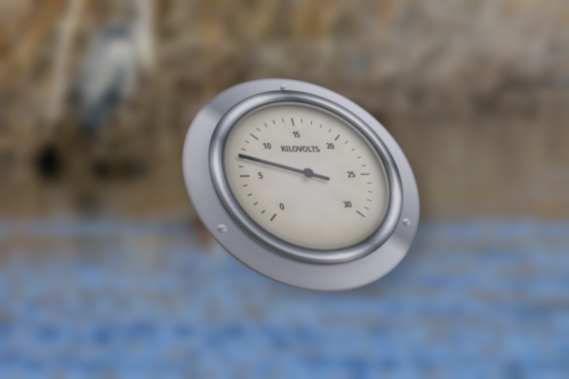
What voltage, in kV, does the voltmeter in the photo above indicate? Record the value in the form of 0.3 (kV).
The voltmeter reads 7 (kV)
